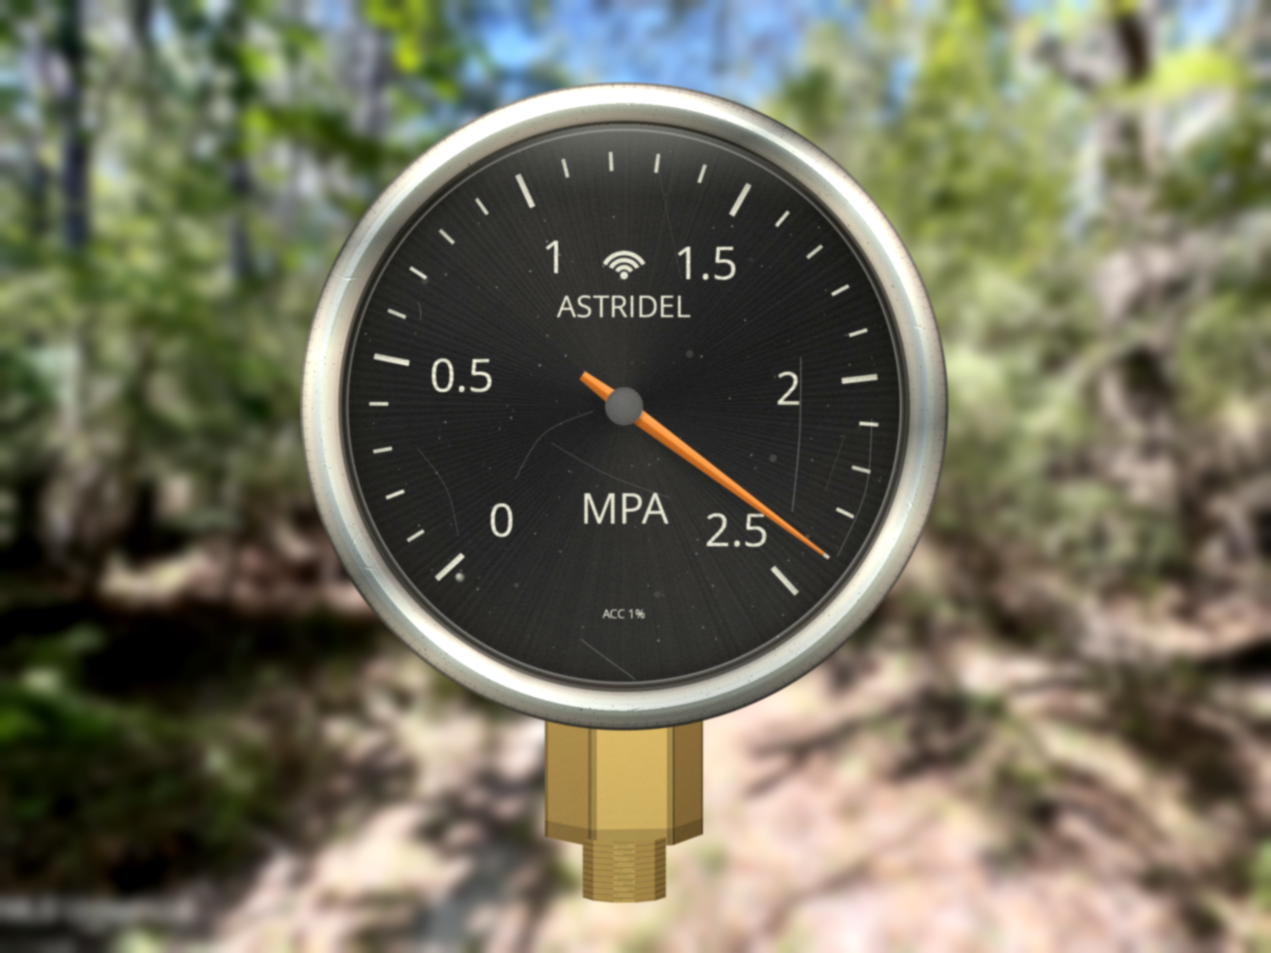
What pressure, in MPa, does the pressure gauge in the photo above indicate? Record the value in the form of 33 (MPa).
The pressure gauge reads 2.4 (MPa)
